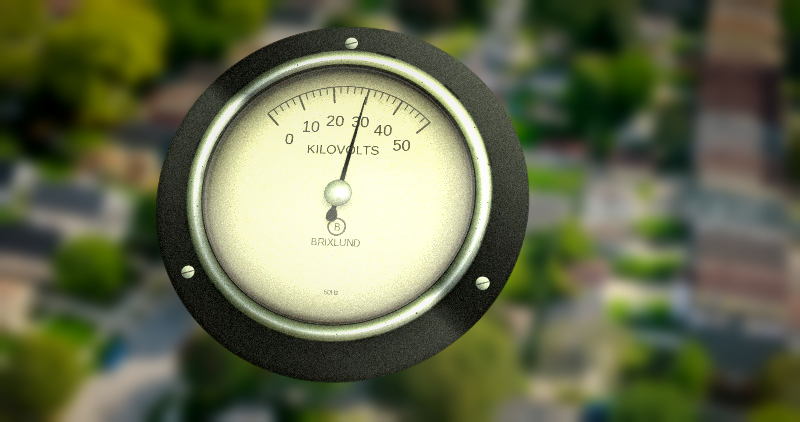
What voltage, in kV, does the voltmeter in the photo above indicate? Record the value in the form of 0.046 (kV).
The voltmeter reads 30 (kV)
